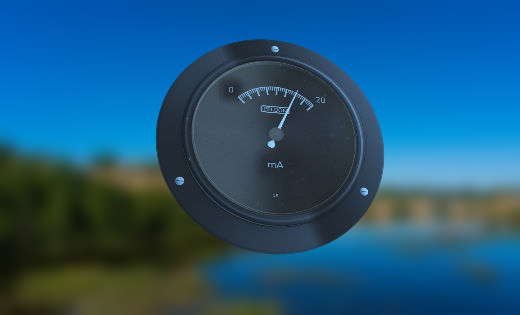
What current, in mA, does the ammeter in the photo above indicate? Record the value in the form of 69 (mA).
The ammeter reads 15 (mA)
